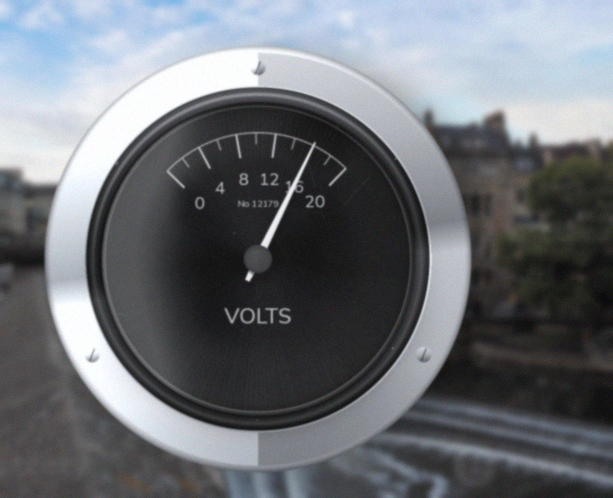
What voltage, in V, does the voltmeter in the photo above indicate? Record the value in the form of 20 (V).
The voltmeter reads 16 (V)
